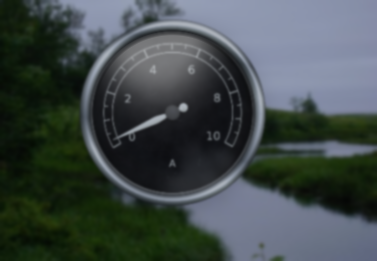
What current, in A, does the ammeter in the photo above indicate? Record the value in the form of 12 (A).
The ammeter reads 0.25 (A)
